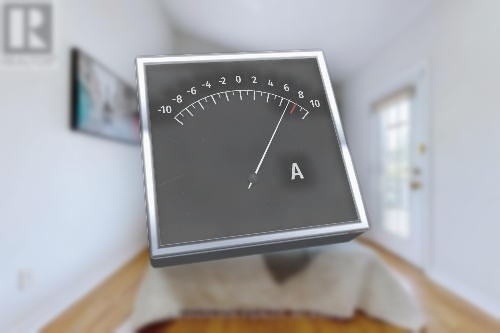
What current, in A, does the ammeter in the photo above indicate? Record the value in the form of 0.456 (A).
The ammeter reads 7 (A)
